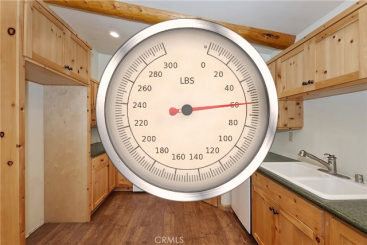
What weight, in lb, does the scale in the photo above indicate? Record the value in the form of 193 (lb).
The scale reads 60 (lb)
